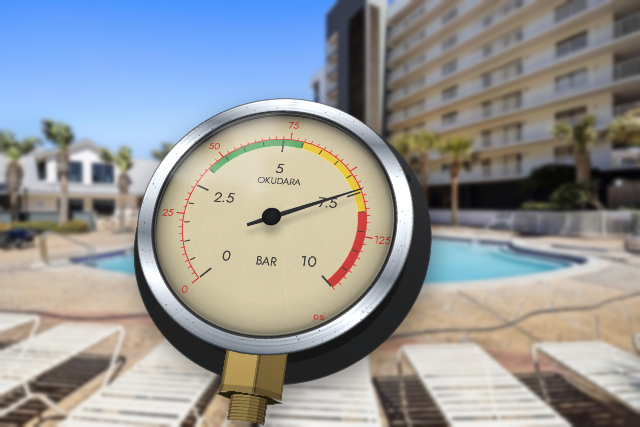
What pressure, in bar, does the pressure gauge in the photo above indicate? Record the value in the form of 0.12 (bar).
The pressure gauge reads 7.5 (bar)
